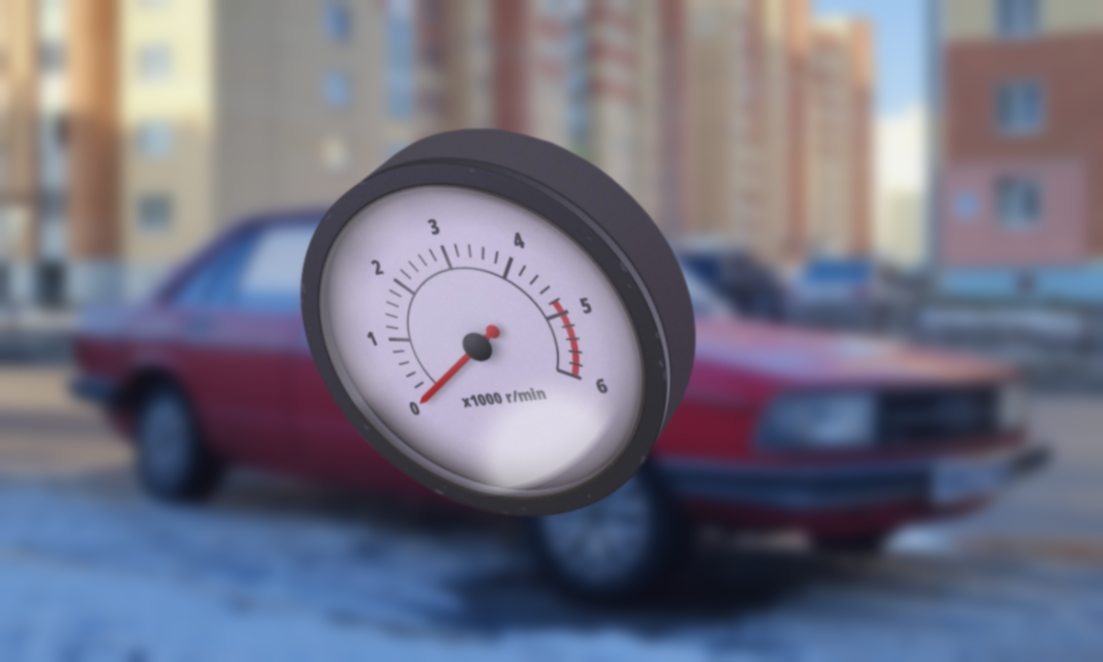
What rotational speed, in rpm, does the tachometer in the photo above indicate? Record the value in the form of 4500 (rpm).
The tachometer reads 0 (rpm)
